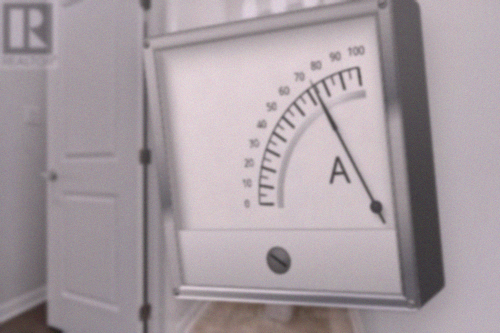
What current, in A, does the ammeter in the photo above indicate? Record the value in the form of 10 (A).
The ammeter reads 75 (A)
